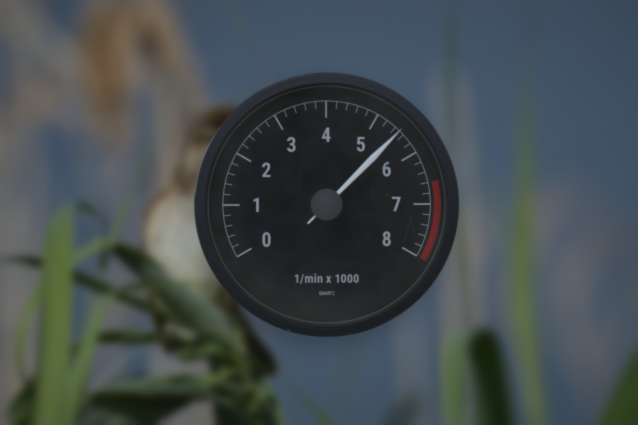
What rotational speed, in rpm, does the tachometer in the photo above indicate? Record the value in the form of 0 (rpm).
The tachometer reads 5500 (rpm)
